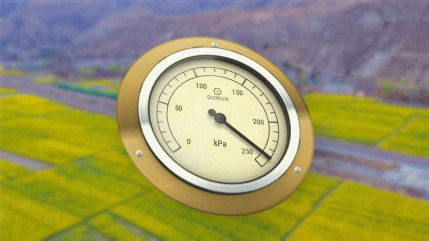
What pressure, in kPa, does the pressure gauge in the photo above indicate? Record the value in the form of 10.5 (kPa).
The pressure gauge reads 240 (kPa)
